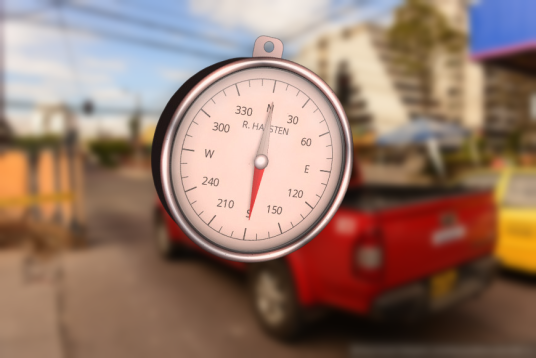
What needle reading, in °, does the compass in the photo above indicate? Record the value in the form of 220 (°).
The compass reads 180 (°)
